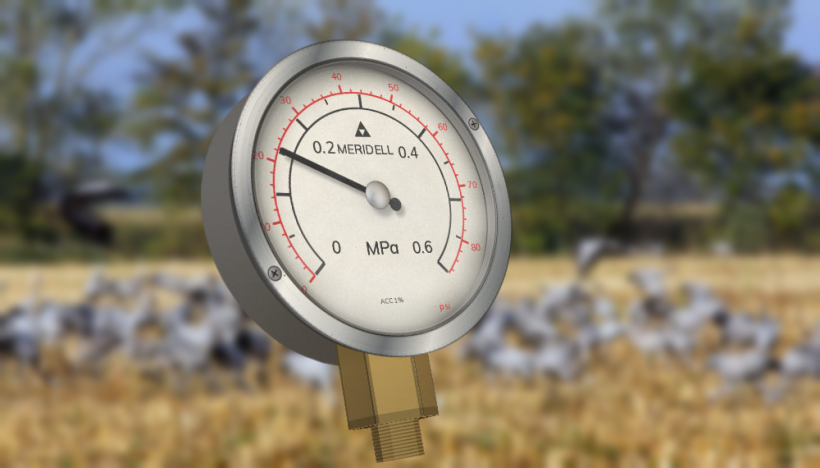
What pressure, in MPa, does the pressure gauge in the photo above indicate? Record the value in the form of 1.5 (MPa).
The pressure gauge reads 0.15 (MPa)
